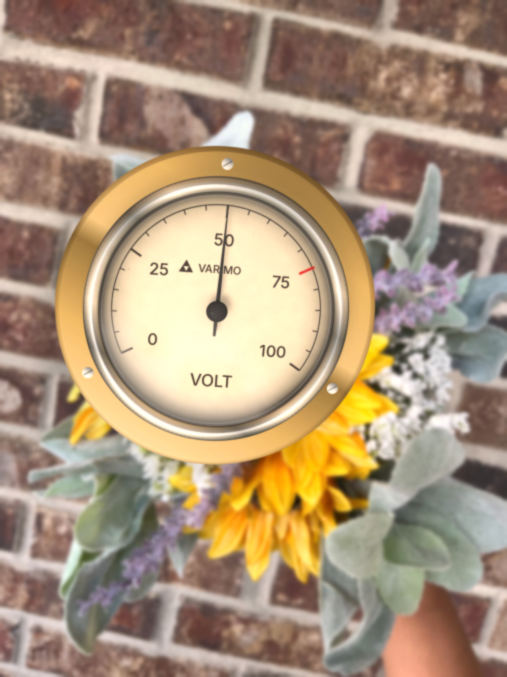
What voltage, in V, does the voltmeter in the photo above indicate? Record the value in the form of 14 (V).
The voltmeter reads 50 (V)
